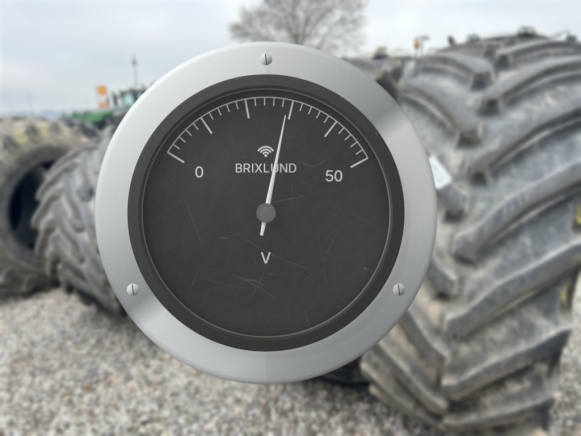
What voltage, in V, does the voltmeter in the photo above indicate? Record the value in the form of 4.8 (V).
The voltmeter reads 29 (V)
